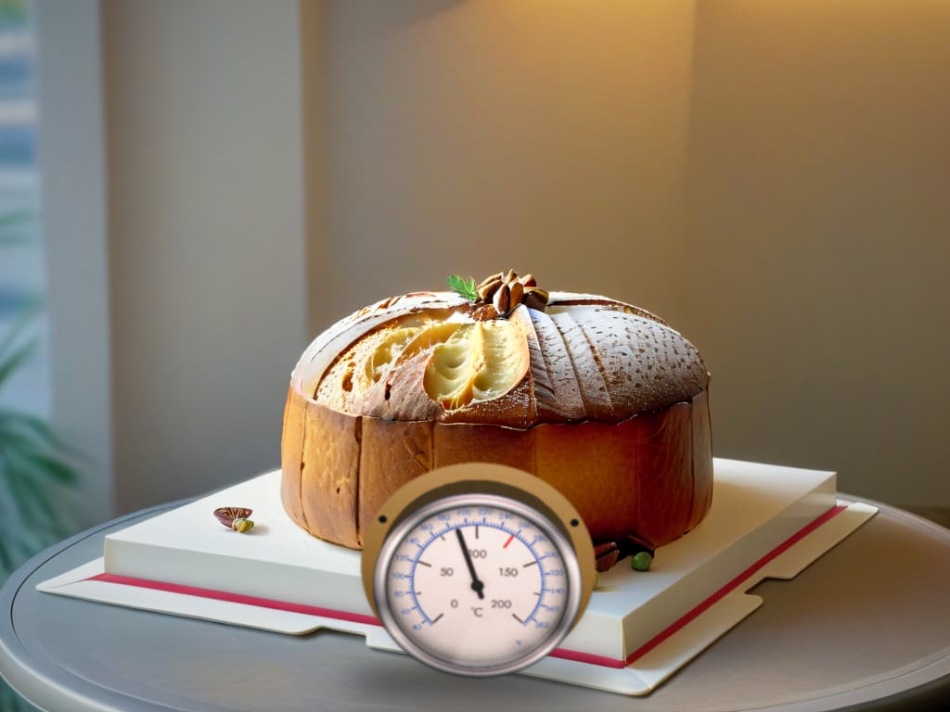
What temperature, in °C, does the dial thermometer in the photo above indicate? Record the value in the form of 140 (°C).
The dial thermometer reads 87.5 (°C)
